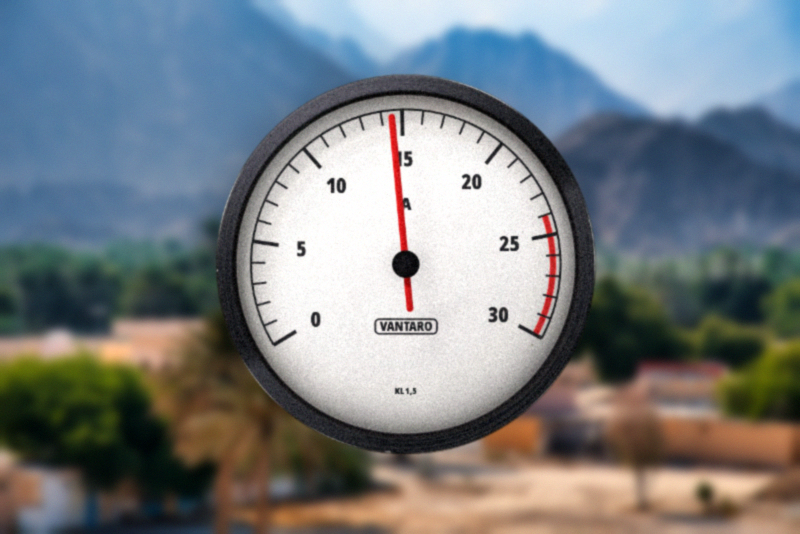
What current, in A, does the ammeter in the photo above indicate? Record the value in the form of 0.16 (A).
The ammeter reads 14.5 (A)
